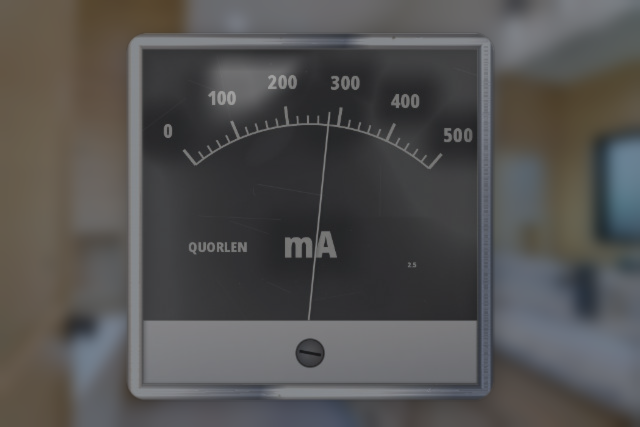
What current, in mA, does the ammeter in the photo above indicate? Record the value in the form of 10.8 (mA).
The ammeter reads 280 (mA)
